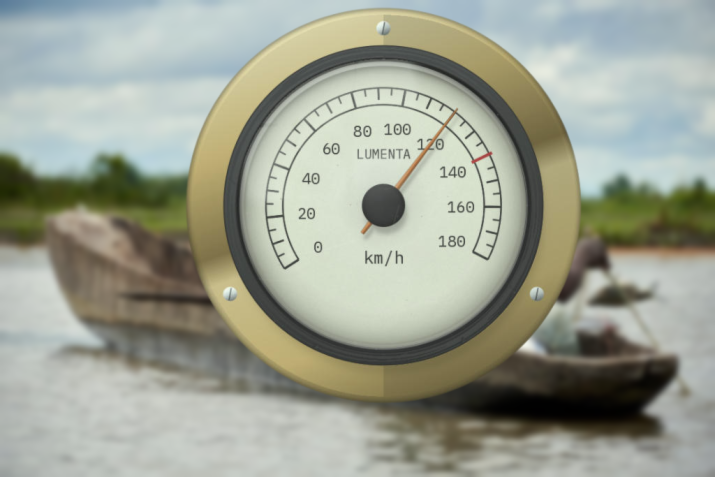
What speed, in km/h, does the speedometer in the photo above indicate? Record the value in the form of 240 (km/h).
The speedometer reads 120 (km/h)
